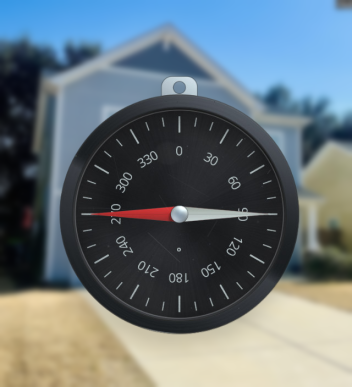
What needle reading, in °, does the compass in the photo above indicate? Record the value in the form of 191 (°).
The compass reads 270 (°)
